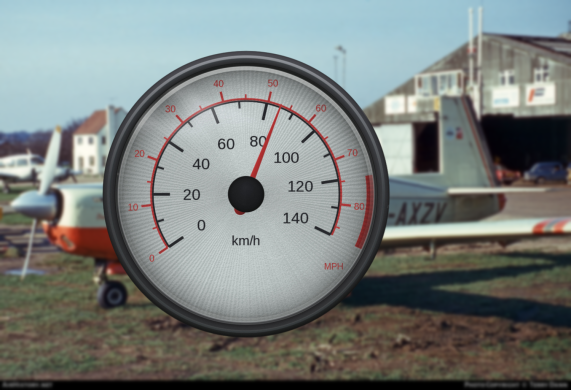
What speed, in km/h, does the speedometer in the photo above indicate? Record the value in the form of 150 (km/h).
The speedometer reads 85 (km/h)
